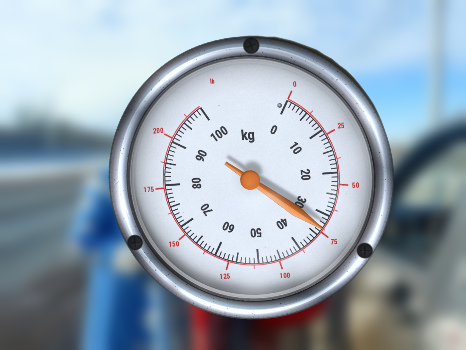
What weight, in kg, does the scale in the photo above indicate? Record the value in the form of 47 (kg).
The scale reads 33 (kg)
